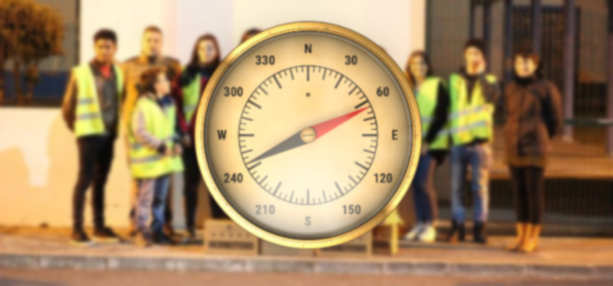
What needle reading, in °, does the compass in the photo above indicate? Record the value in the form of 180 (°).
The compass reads 65 (°)
